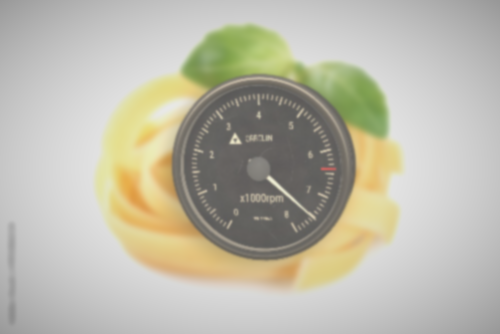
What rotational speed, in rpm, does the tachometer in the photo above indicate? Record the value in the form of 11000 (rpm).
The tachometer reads 7500 (rpm)
